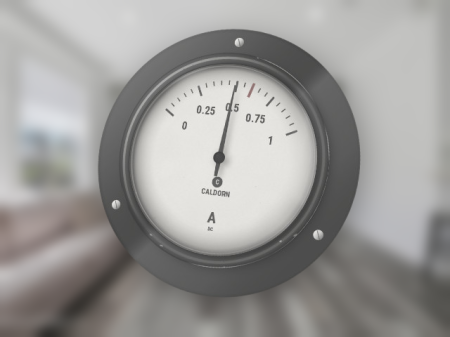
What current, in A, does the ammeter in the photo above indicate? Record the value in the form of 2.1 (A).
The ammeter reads 0.5 (A)
